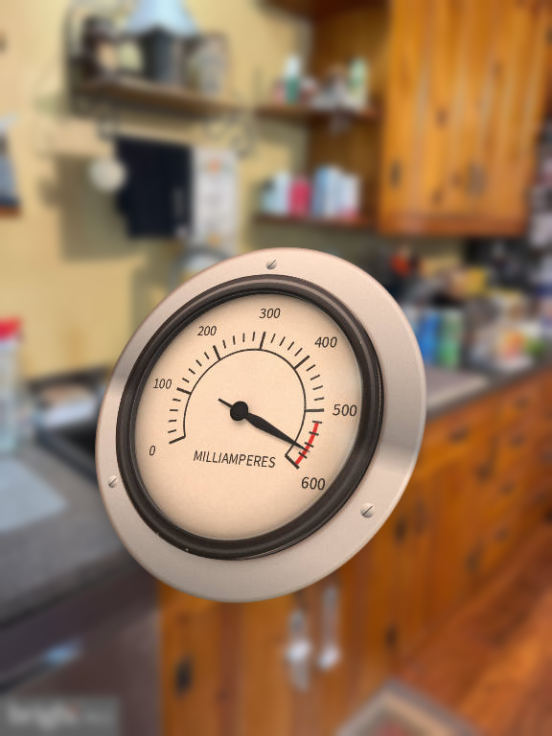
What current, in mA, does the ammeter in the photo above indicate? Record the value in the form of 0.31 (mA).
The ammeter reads 570 (mA)
